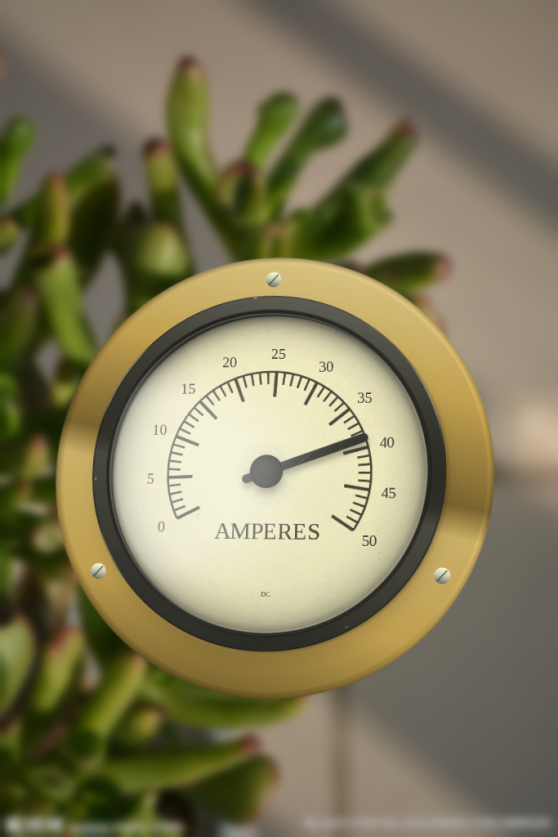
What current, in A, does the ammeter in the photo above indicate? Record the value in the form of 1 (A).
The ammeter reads 39 (A)
